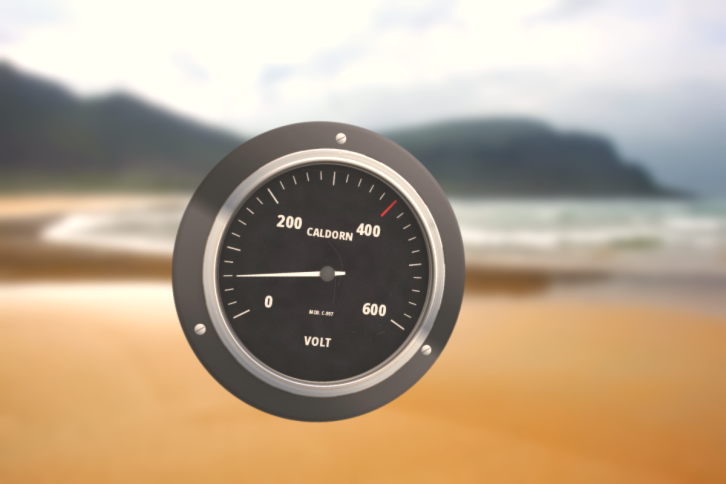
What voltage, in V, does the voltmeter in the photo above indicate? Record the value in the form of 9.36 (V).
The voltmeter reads 60 (V)
